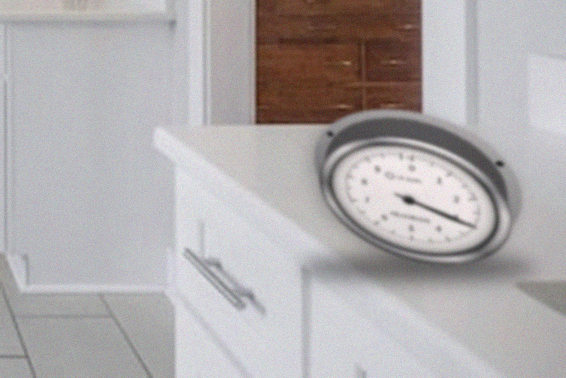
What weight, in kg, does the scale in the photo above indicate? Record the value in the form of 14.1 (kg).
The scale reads 3 (kg)
